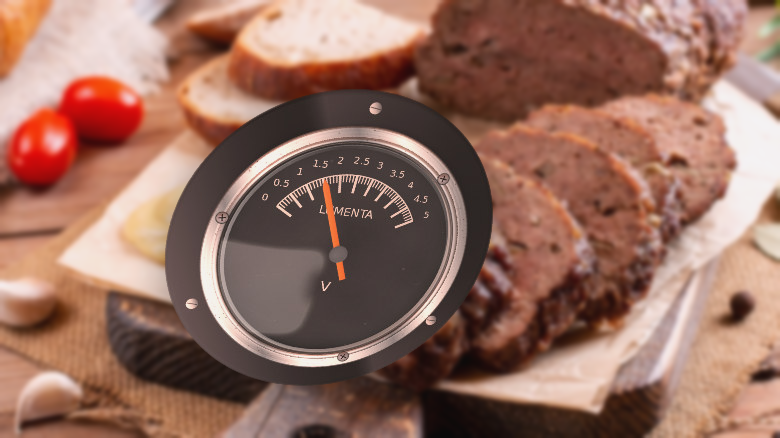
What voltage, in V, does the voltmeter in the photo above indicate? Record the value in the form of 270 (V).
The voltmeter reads 1.5 (V)
